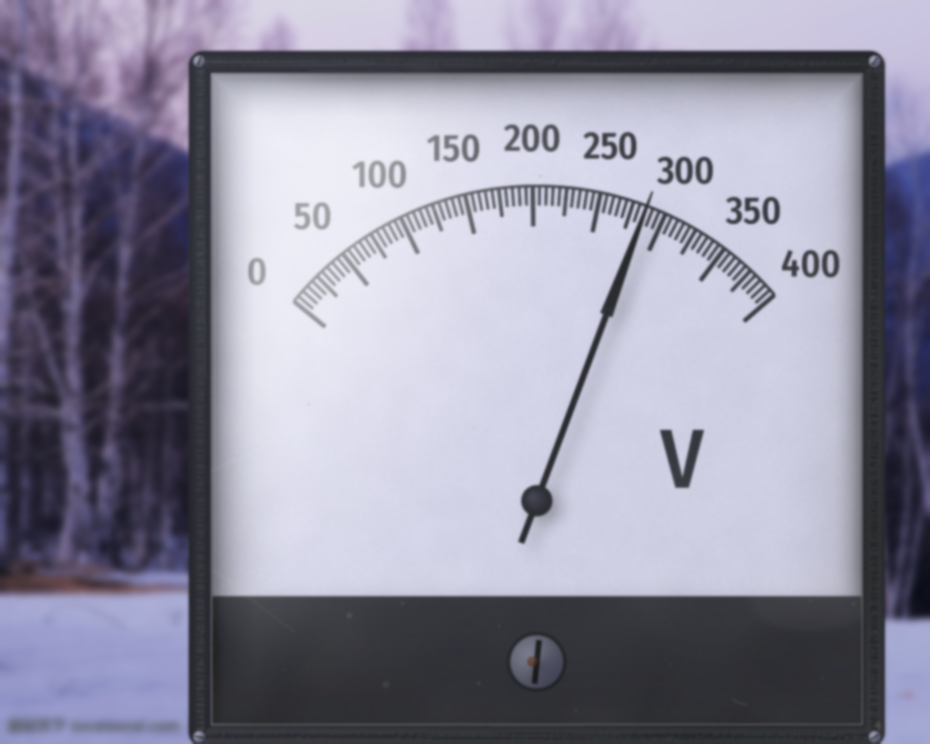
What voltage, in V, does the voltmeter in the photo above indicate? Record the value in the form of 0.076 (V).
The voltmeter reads 285 (V)
